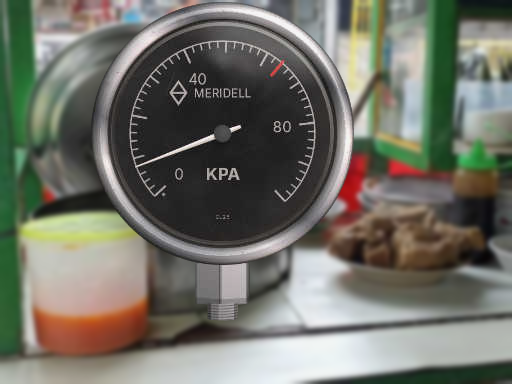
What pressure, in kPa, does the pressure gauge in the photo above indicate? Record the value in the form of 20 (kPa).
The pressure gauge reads 8 (kPa)
